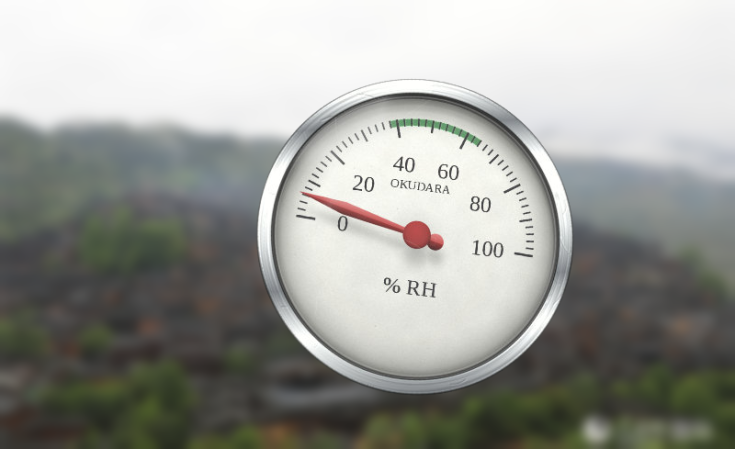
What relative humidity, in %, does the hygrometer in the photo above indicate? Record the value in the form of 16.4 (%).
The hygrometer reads 6 (%)
